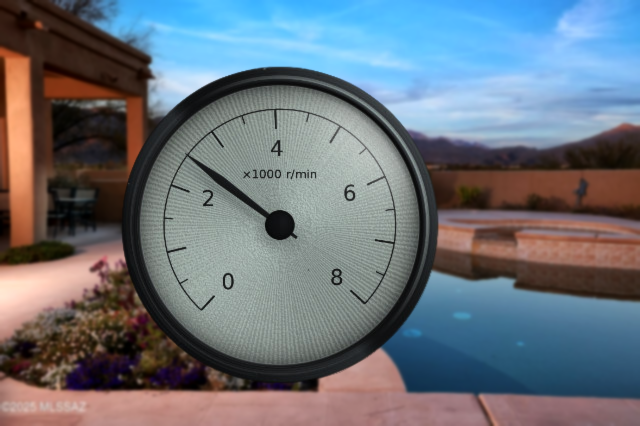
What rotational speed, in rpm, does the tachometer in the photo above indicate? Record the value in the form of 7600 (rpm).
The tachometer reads 2500 (rpm)
